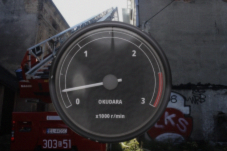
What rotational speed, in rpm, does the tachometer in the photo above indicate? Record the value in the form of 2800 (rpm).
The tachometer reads 250 (rpm)
